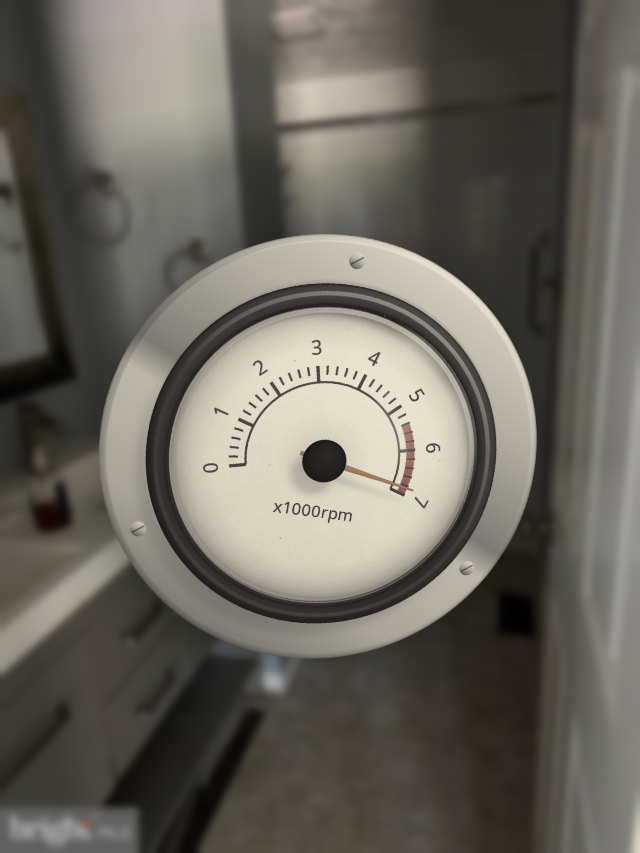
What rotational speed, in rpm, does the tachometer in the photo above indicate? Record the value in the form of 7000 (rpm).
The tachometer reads 6800 (rpm)
